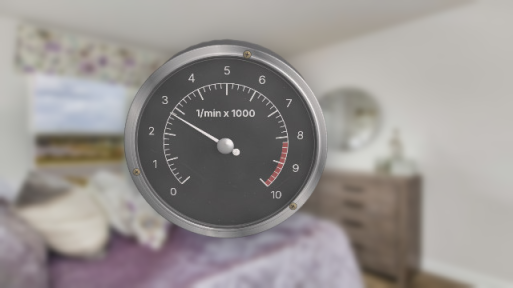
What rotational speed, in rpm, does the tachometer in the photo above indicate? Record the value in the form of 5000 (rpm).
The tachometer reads 2800 (rpm)
